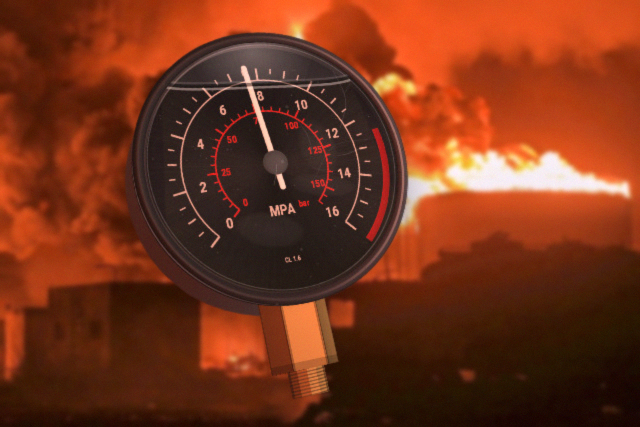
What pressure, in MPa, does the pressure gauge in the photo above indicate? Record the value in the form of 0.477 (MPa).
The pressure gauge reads 7.5 (MPa)
